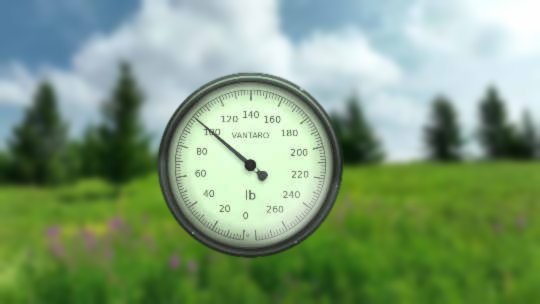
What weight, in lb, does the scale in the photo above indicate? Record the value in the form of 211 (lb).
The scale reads 100 (lb)
